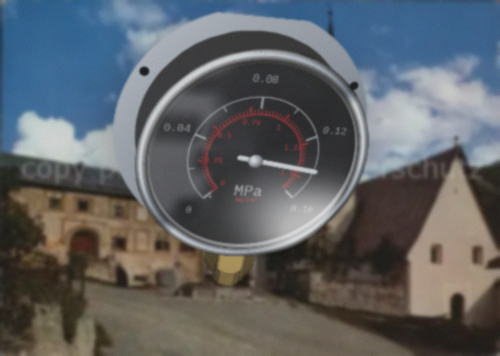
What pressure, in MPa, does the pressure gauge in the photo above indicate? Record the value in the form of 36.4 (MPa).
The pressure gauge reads 0.14 (MPa)
